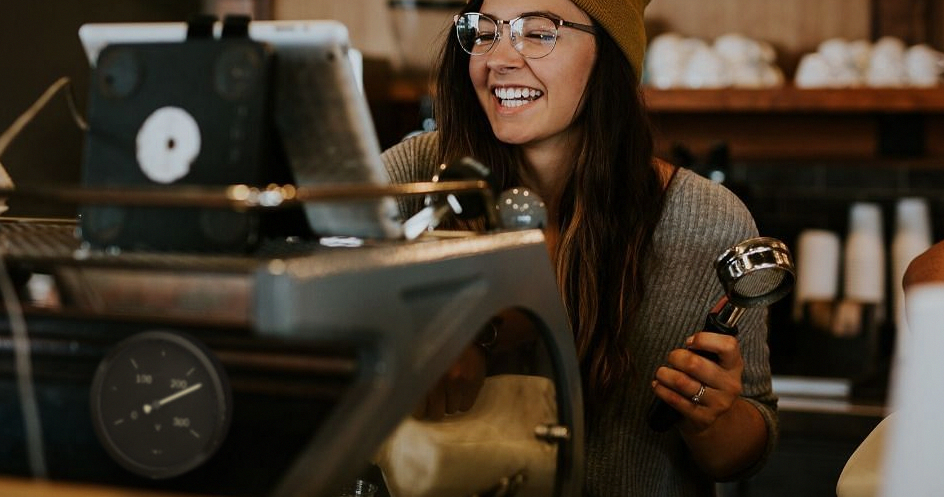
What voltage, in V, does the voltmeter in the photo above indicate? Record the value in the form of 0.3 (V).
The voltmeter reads 225 (V)
